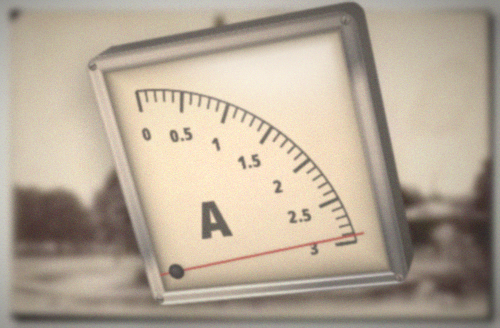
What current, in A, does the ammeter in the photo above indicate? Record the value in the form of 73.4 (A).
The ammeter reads 2.9 (A)
